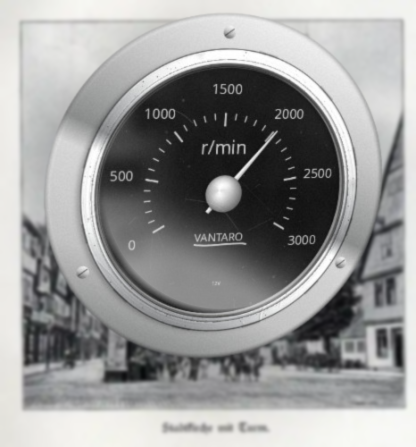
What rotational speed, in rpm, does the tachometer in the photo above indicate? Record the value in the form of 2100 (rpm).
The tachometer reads 2000 (rpm)
